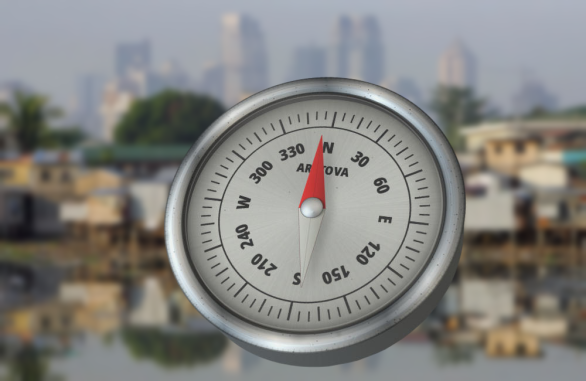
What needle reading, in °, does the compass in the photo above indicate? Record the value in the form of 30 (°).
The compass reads 355 (°)
